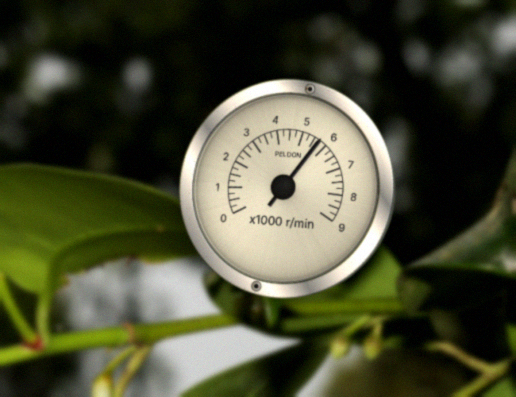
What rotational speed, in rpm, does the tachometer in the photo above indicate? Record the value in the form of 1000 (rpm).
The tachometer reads 5750 (rpm)
